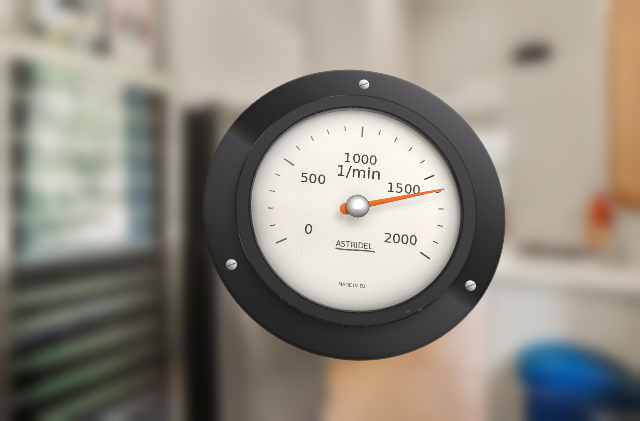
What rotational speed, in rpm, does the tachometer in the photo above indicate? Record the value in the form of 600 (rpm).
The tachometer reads 1600 (rpm)
